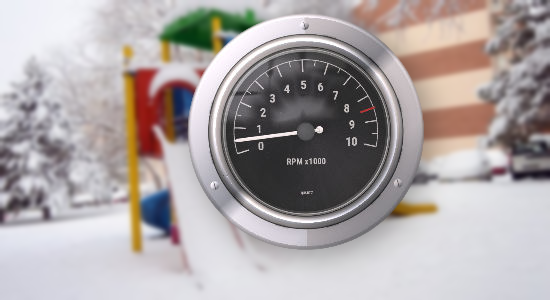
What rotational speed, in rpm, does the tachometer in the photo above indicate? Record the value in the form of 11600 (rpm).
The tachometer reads 500 (rpm)
